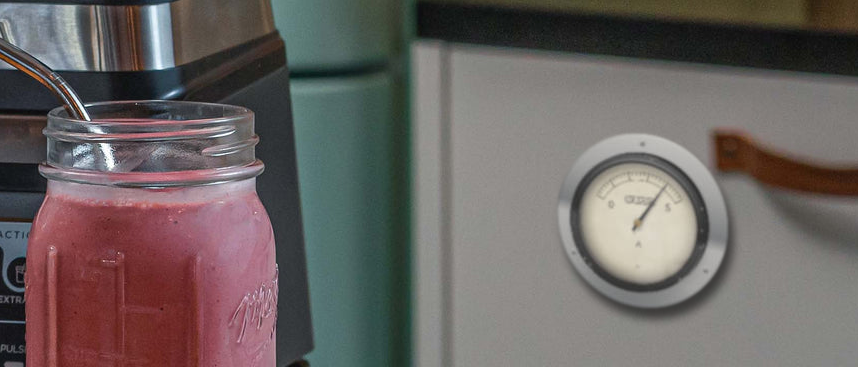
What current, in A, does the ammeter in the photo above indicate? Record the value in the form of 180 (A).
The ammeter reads 4 (A)
